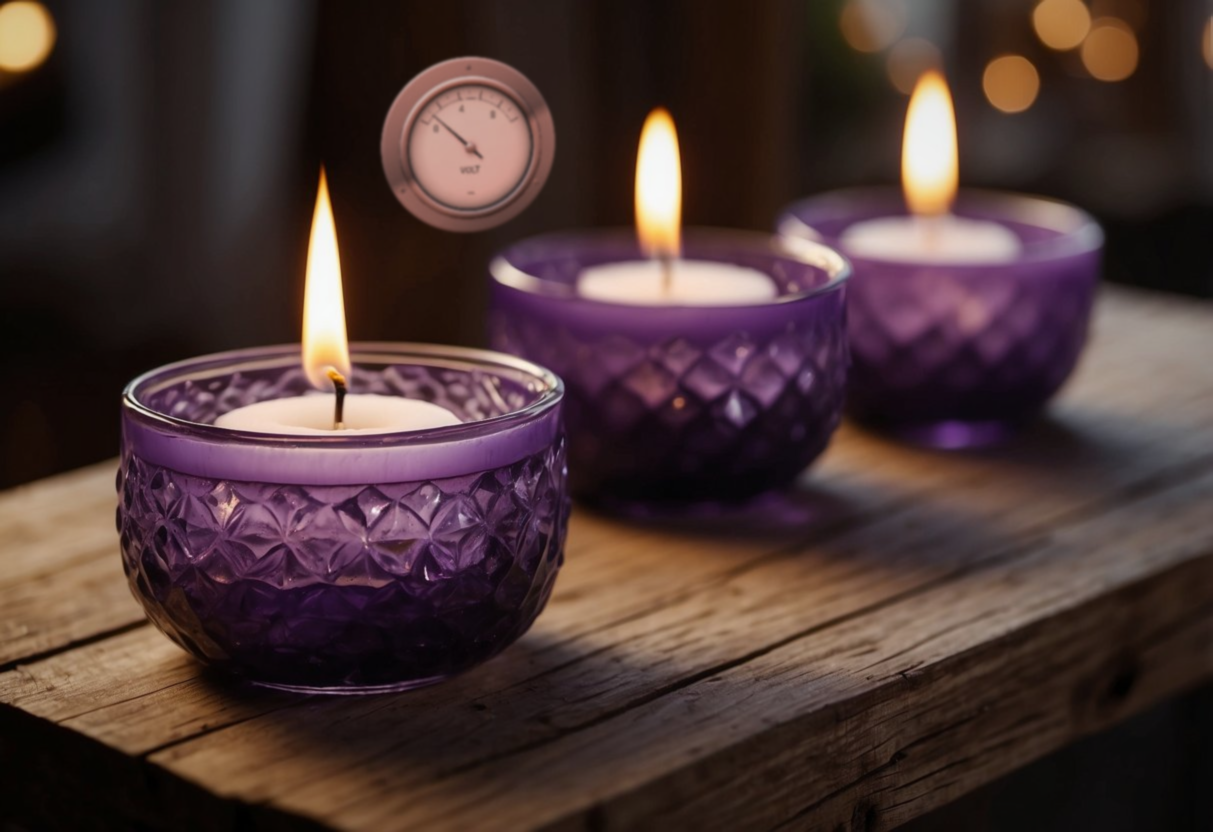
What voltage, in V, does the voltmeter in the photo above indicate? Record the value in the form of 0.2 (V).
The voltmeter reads 1 (V)
